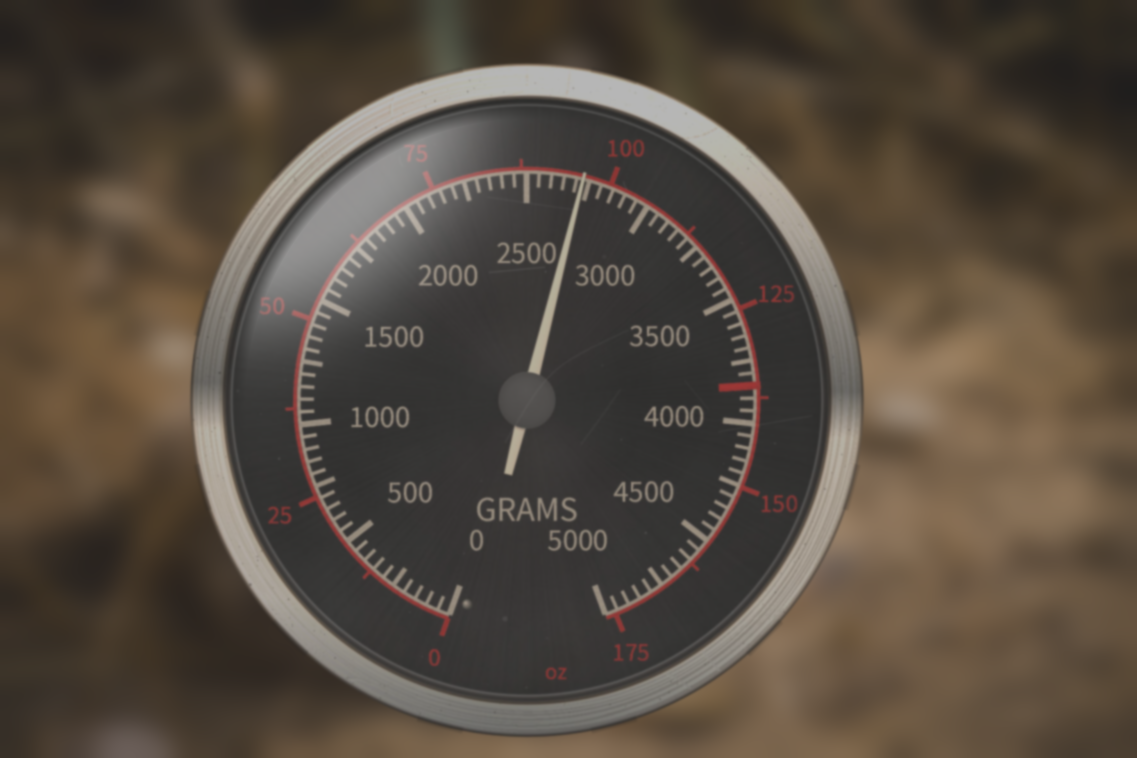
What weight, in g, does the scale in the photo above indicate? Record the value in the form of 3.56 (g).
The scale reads 2725 (g)
